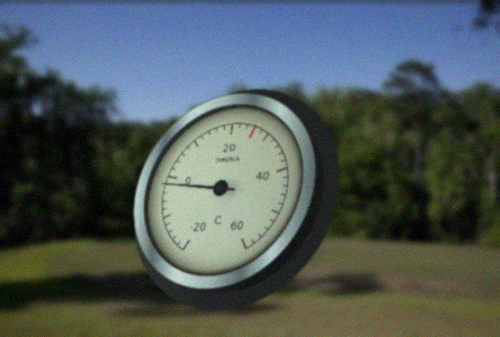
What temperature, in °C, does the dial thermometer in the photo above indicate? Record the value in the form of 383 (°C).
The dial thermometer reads -2 (°C)
